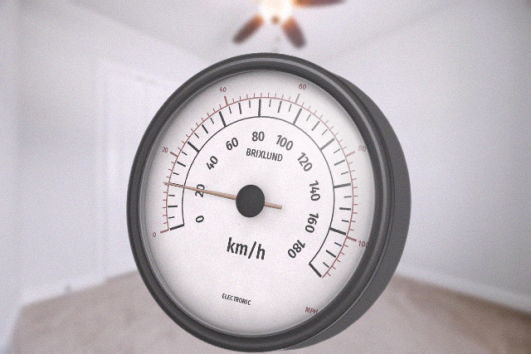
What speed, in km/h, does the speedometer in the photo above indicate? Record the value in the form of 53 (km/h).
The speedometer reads 20 (km/h)
